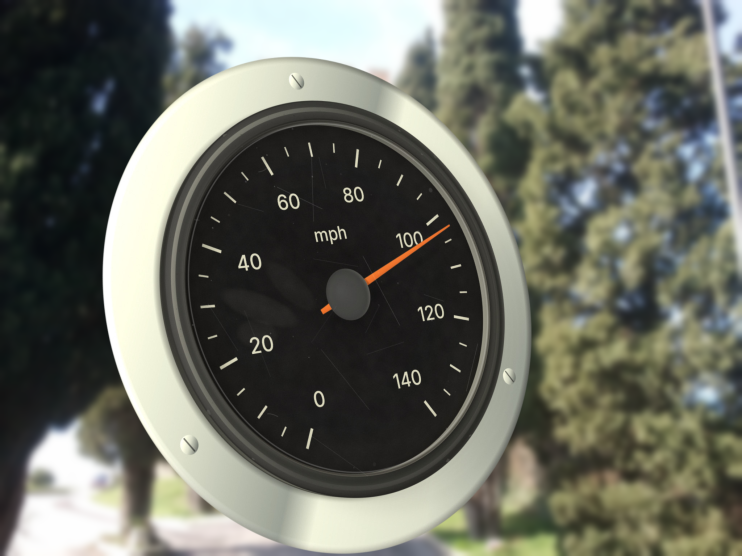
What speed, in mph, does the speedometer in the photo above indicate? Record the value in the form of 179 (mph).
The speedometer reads 102.5 (mph)
